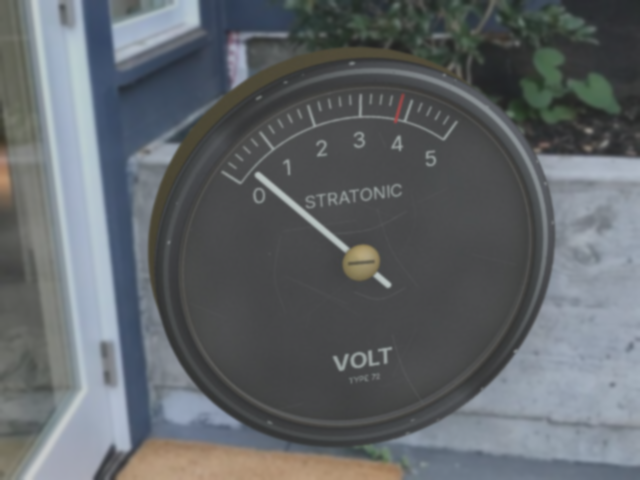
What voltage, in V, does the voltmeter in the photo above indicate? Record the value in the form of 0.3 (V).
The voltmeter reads 0.4 (V)
